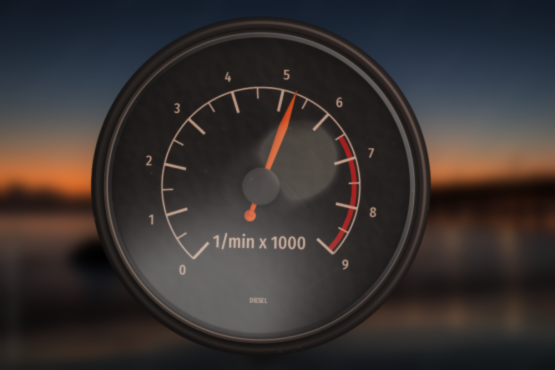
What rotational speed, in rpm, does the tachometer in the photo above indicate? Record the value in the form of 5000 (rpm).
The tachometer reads 5250 (rpm)
